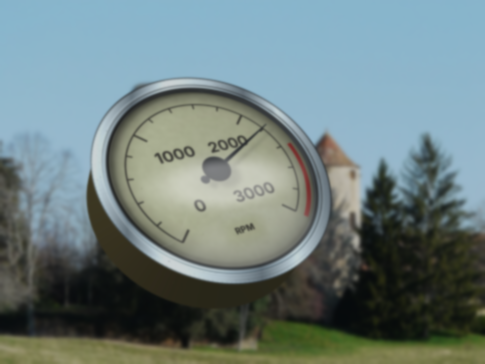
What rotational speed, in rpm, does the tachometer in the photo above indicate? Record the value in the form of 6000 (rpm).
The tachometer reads 2200 (rpm)
